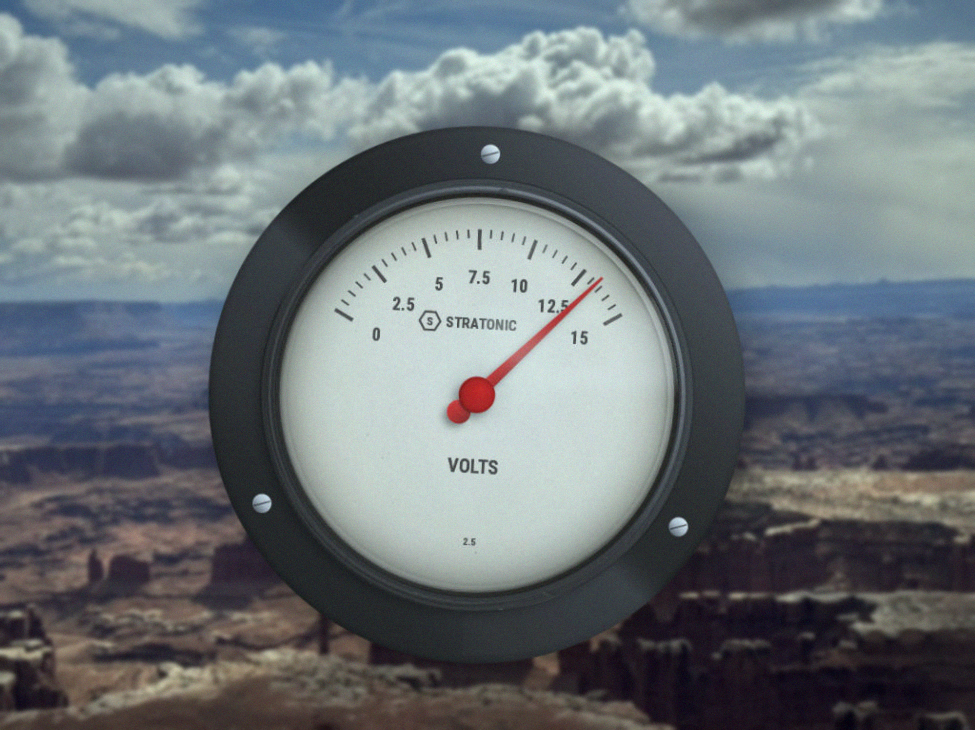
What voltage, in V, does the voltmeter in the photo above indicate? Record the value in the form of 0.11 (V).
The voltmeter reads 13.25 (V)
